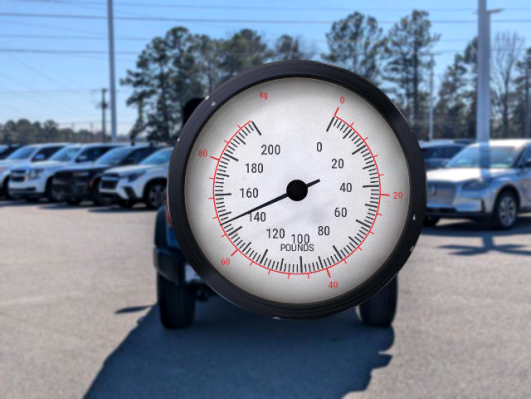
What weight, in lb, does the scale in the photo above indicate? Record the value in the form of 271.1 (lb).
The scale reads 146 (lb)
